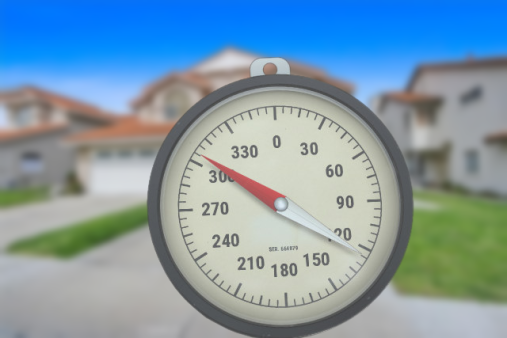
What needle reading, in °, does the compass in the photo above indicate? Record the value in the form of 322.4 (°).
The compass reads 305 (°)
